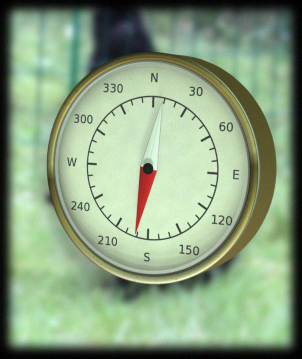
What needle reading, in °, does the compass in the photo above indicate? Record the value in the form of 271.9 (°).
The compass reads 190 (°)
